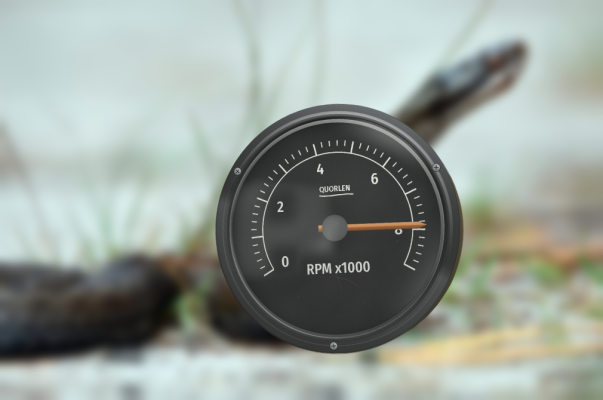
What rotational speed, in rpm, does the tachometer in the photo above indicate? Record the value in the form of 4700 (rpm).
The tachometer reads 7900 (rpm)
